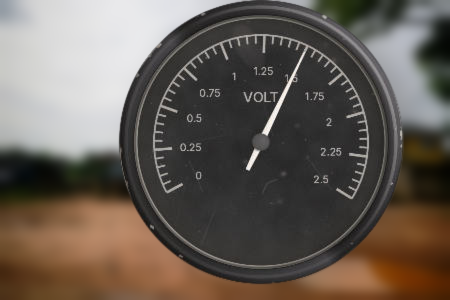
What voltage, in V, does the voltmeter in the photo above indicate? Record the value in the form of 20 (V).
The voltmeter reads 1.5 (V)
